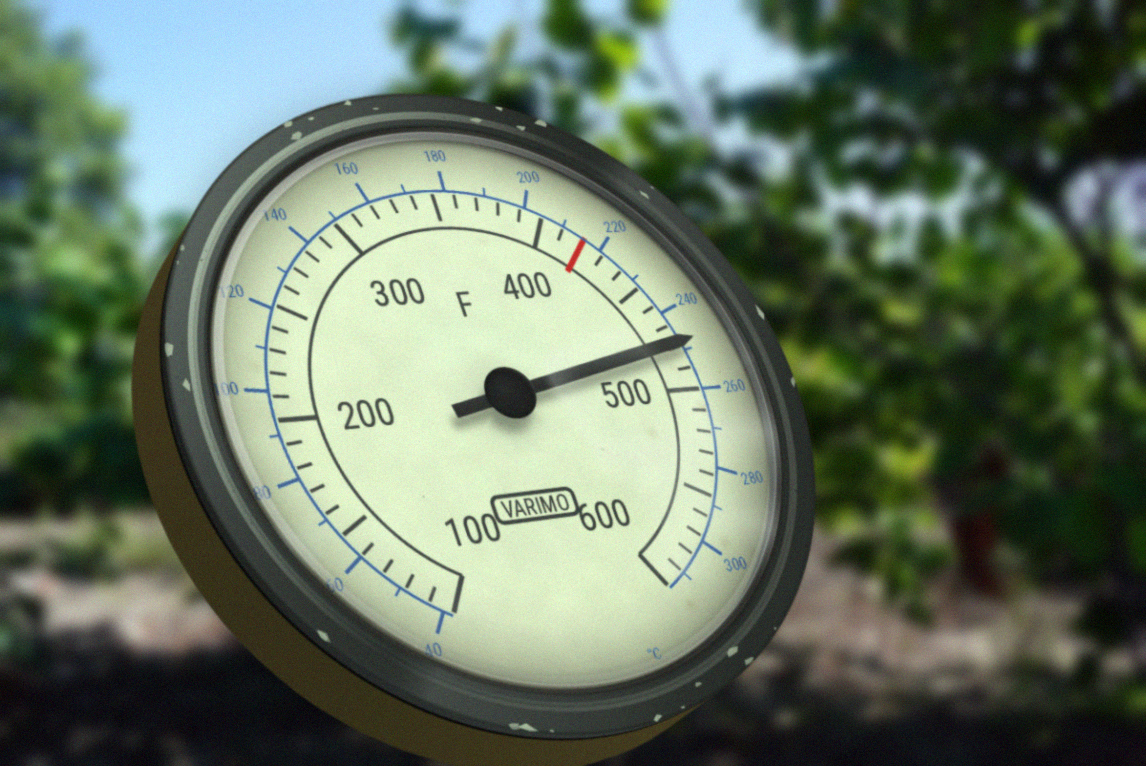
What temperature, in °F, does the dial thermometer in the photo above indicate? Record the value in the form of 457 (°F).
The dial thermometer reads 480 (°F)
